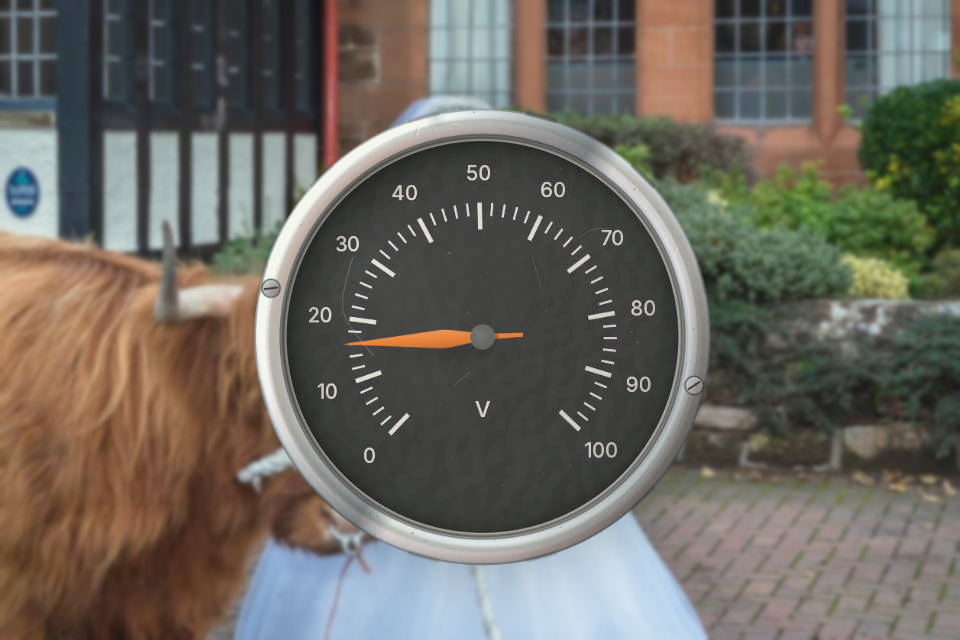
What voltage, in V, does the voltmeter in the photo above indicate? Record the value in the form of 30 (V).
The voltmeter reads 16 (V)
